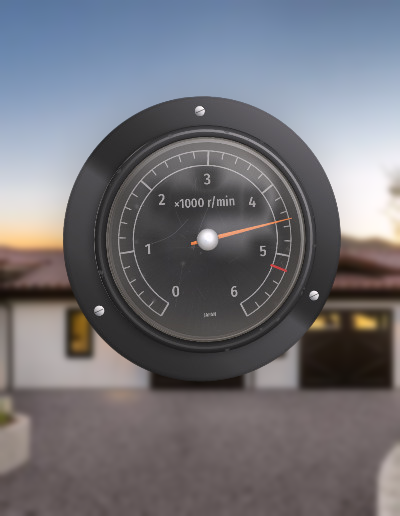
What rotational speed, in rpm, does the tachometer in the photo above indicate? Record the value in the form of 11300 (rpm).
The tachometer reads 4500 (rpm)
